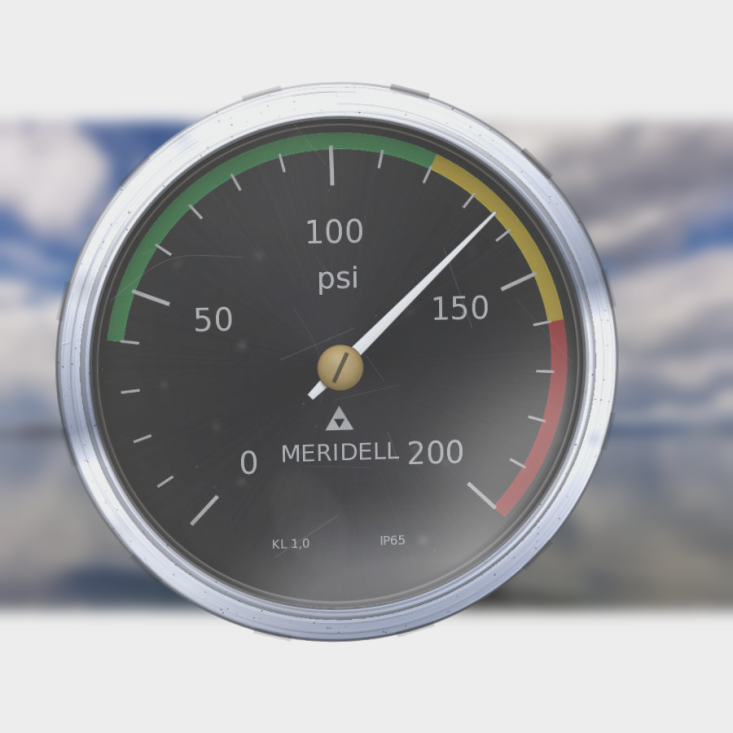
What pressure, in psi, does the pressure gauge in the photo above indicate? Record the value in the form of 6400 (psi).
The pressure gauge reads 135 (psi)
